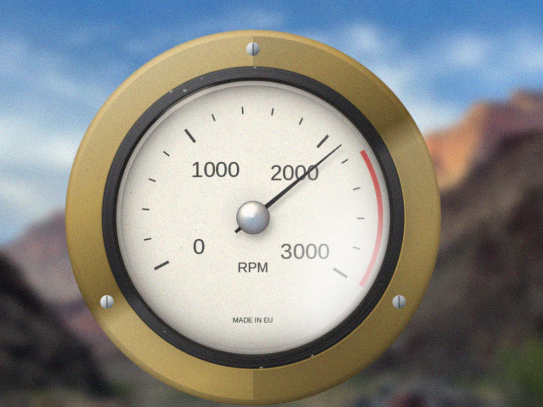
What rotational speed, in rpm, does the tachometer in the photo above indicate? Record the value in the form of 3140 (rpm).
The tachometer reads 2100 (rpm)
